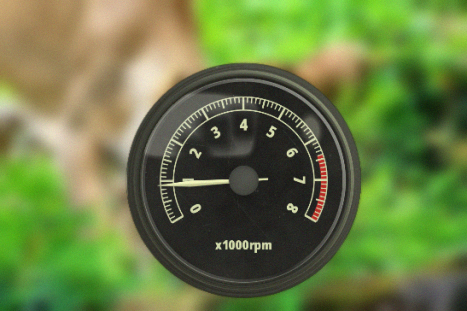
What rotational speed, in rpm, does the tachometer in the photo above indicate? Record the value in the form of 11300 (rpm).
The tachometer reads 900 (rpm)
